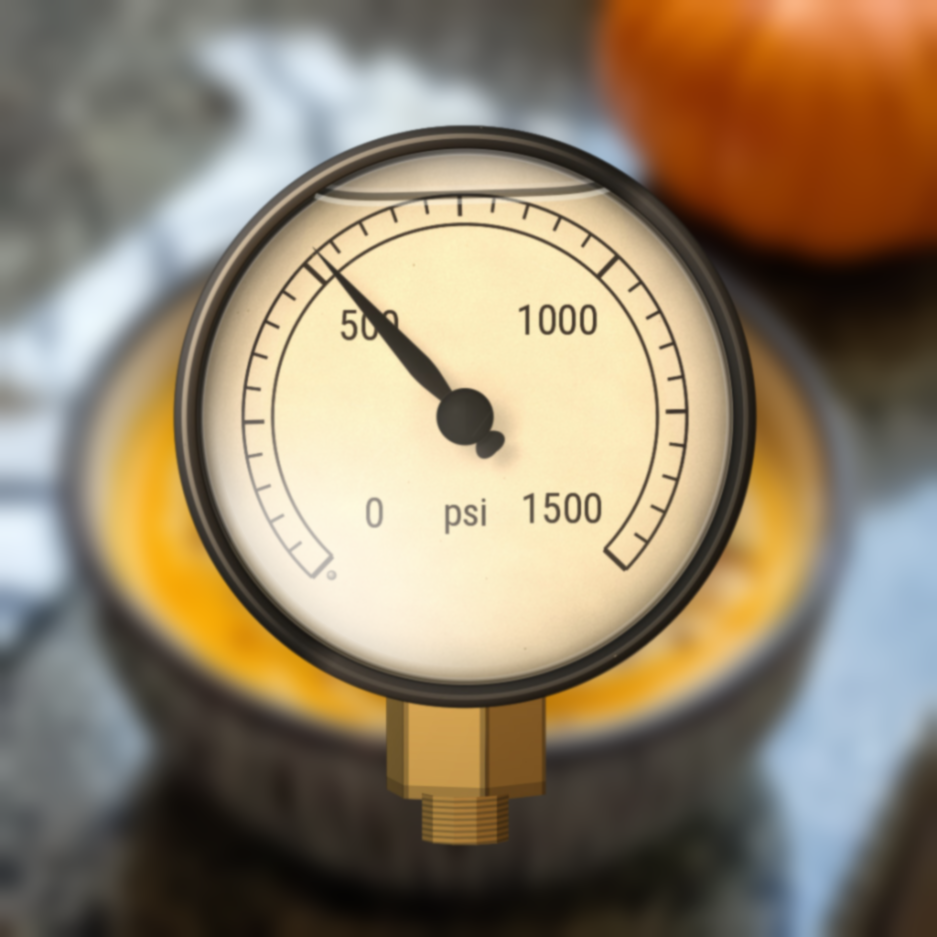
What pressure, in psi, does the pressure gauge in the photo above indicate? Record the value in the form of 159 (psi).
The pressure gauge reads 525 (psi)
